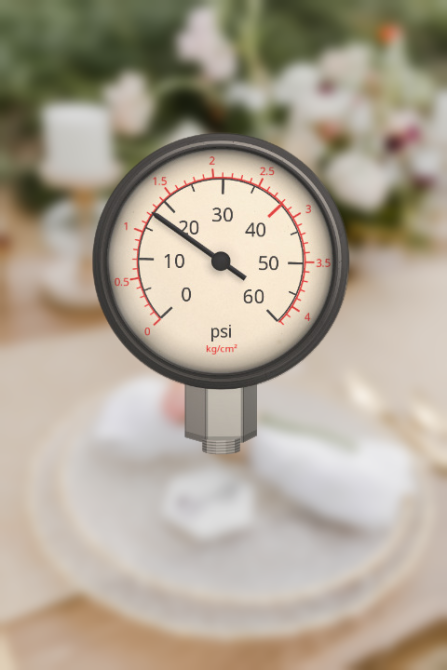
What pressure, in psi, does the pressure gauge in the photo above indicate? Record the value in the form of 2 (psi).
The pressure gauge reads 17.5 (psi)
